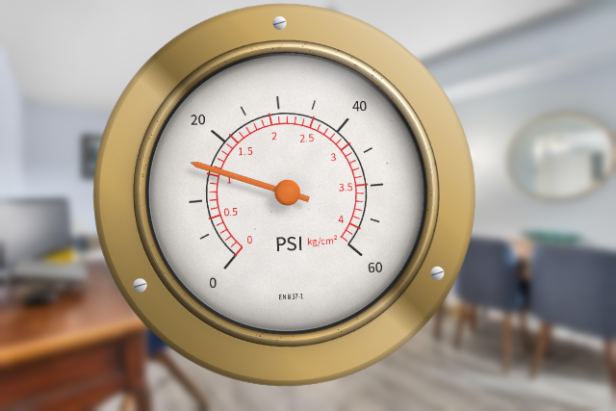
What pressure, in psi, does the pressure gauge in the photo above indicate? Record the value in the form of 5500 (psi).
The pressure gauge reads 15 (psi)
